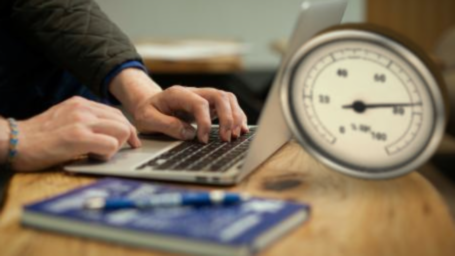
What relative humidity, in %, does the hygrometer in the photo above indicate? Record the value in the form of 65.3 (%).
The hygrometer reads 76 (%)
